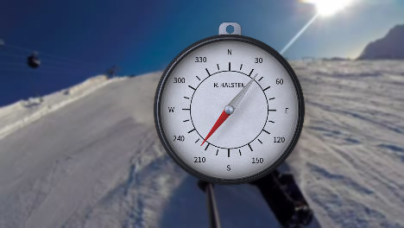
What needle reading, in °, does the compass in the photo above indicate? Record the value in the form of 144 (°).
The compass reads 217.5 (°)
